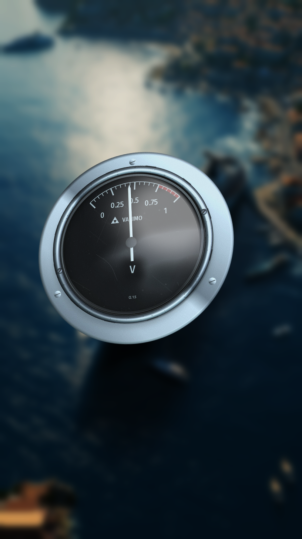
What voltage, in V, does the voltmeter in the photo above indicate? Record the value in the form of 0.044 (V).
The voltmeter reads 0.45 (V)
